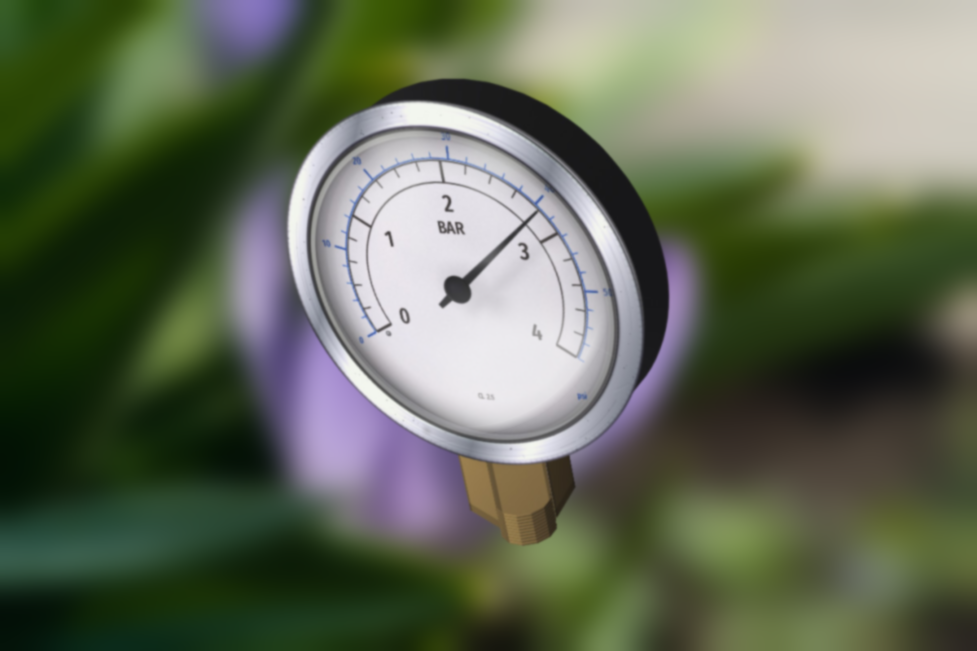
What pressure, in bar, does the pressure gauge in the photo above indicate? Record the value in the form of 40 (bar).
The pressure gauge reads 2.8 (bar)
